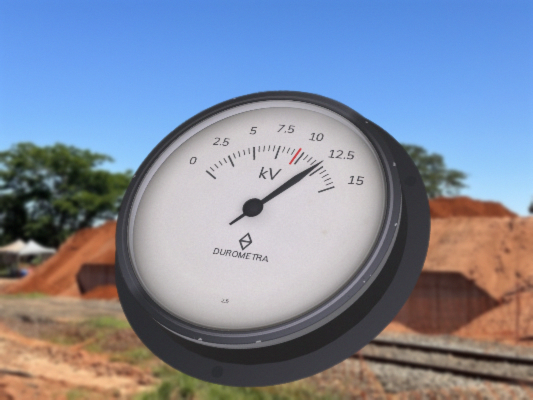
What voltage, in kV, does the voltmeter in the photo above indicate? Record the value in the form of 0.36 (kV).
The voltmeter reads 12.5 (kV)
